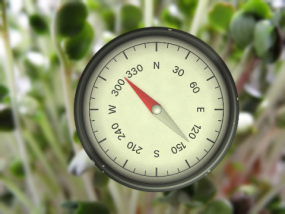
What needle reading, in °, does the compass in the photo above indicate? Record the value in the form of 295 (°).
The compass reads 315 (°)
